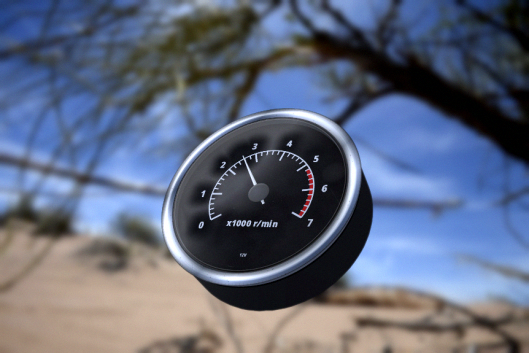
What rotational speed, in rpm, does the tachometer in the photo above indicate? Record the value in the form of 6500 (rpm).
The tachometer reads 2600 (rpm)
